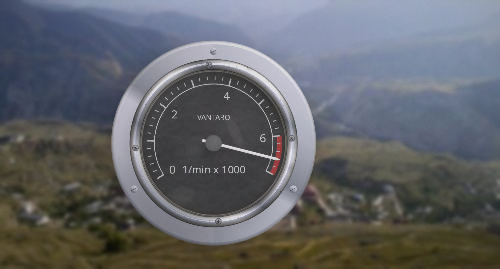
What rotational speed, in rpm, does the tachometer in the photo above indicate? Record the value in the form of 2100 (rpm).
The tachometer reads 6600 (rpm)
